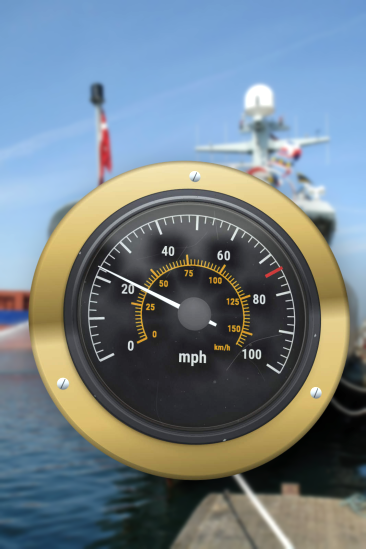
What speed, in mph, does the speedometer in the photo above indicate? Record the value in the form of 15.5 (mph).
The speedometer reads 22 (mph)
